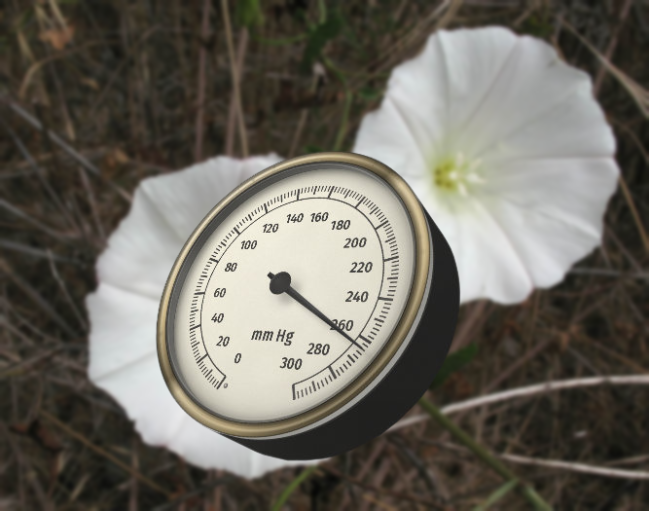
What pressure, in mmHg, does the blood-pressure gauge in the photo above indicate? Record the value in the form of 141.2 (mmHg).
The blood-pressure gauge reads 264 (mmHg)
